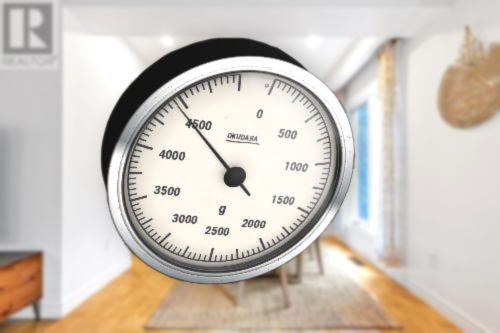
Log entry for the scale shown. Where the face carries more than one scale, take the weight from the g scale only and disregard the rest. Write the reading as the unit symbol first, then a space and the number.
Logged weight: g 4450
